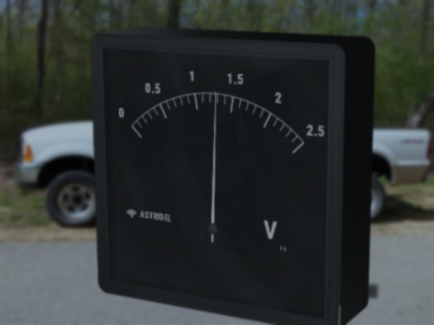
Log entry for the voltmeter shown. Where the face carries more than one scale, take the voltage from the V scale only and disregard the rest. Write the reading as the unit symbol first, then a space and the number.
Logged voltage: V 1.3
